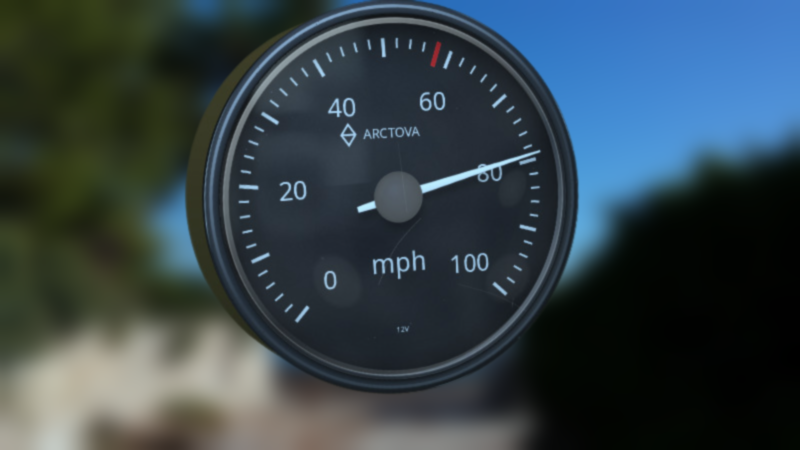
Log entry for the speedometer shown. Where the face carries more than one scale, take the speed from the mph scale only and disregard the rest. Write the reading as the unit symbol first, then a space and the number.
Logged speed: mph 79
